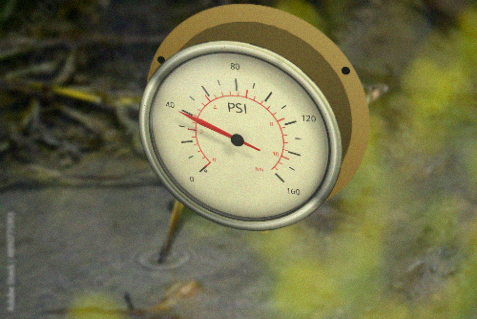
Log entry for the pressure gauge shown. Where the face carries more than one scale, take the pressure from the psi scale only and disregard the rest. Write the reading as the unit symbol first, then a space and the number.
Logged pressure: psi 40
